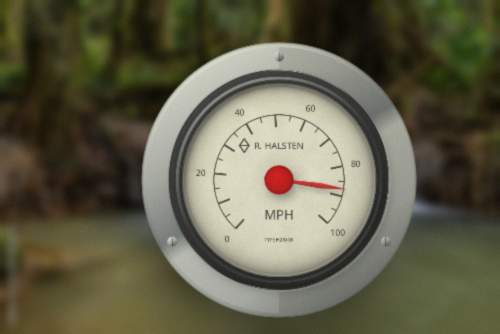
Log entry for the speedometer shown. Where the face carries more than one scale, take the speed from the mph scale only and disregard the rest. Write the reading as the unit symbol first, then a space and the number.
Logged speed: mph 87.5
